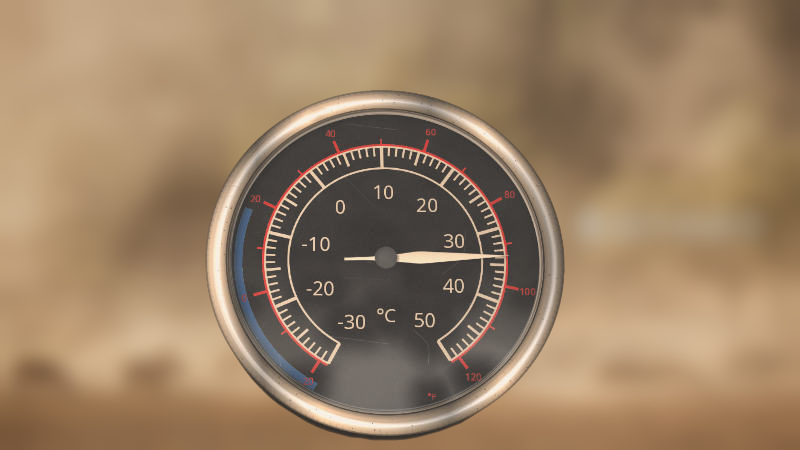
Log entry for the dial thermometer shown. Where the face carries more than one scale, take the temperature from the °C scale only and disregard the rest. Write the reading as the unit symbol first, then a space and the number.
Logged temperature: °C 34
